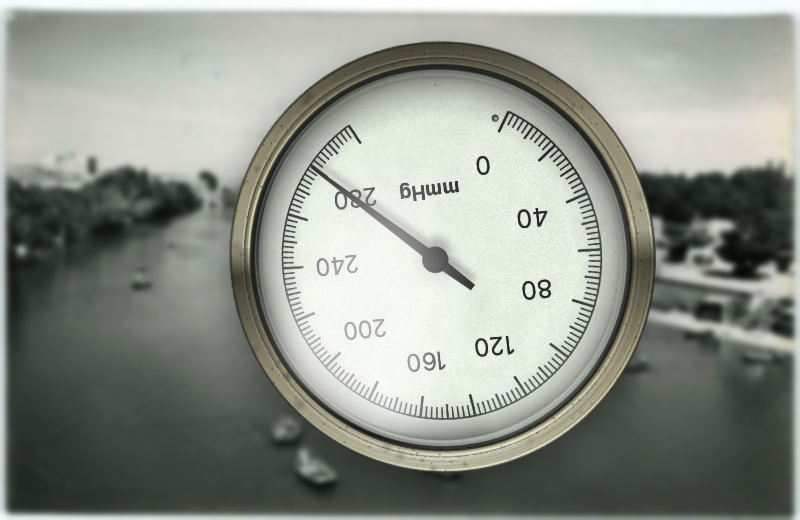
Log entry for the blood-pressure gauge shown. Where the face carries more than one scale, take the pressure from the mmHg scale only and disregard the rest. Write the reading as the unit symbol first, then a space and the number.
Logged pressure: mmHg 280
